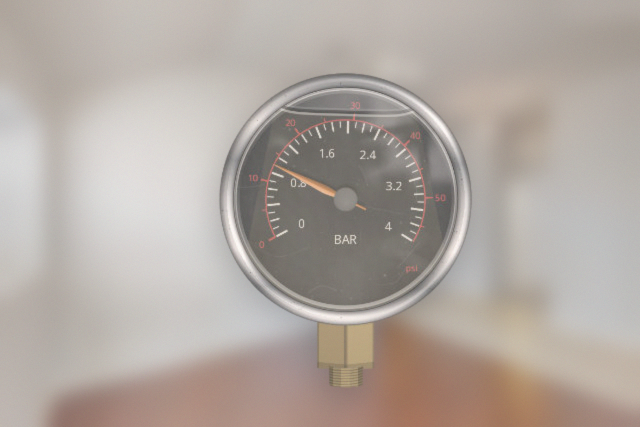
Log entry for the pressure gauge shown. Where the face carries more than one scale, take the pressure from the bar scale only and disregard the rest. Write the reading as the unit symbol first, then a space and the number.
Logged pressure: bar 0.9
